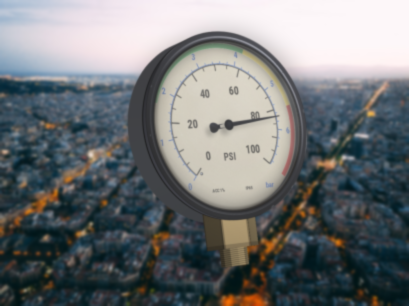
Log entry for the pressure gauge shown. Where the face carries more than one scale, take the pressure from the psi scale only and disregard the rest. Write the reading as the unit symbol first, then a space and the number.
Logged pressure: psi 82.5
